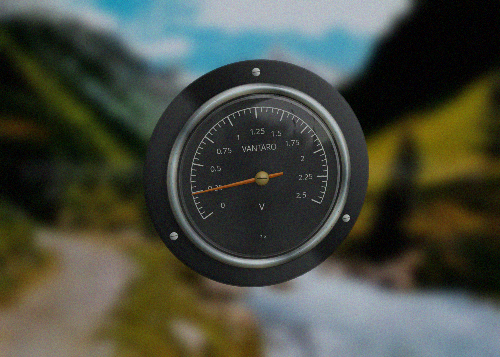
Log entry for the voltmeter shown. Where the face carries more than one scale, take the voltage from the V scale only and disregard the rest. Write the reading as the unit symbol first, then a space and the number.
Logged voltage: V 0.25
